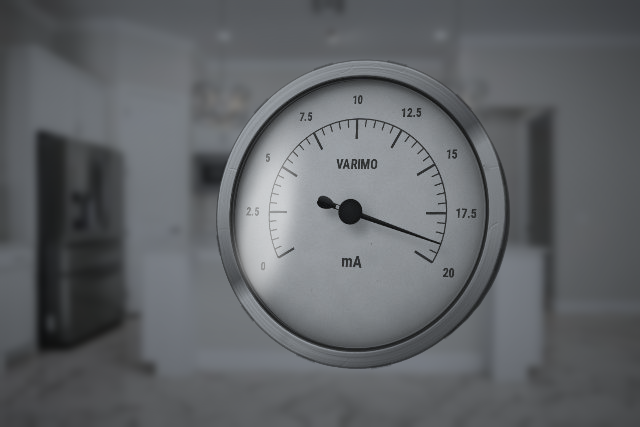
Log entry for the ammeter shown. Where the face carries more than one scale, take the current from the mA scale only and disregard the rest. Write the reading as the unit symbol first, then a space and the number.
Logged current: mA 19
